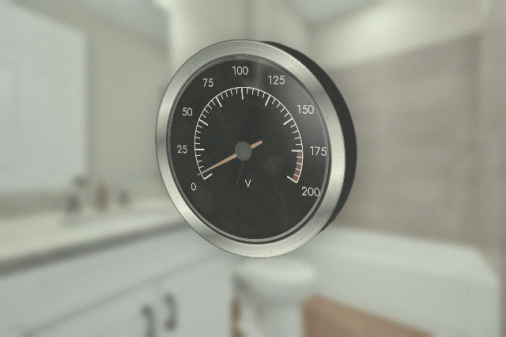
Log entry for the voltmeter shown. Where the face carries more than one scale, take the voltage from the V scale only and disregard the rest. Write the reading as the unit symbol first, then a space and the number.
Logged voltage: V 5
